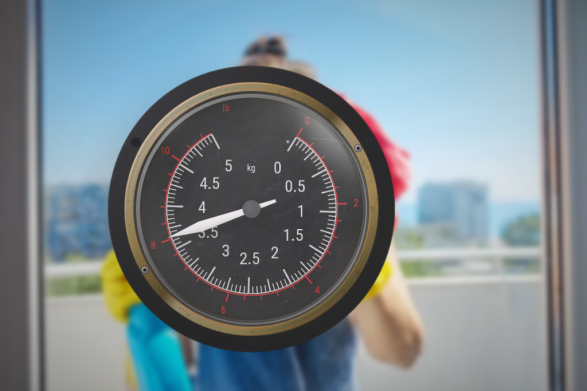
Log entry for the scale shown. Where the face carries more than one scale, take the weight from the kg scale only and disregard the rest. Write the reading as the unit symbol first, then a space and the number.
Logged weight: kg 3.65
